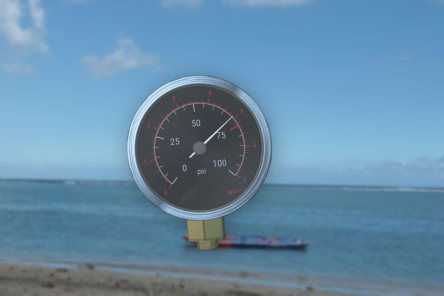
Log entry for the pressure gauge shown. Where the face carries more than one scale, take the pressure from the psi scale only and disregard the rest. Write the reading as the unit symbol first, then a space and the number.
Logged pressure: psi 70
